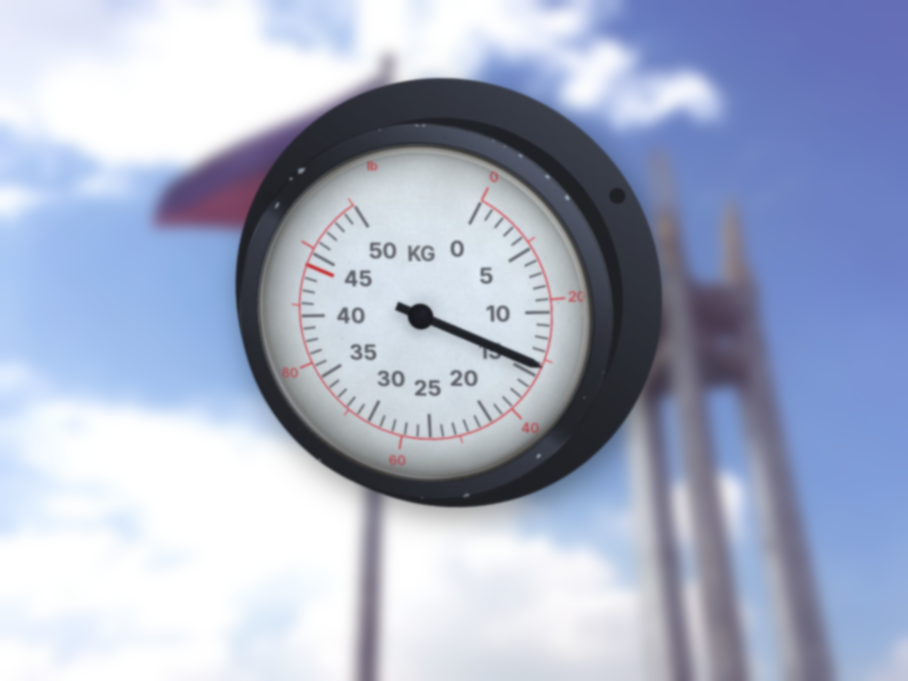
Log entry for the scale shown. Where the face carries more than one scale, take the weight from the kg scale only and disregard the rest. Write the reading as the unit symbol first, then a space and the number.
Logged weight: kg 14
